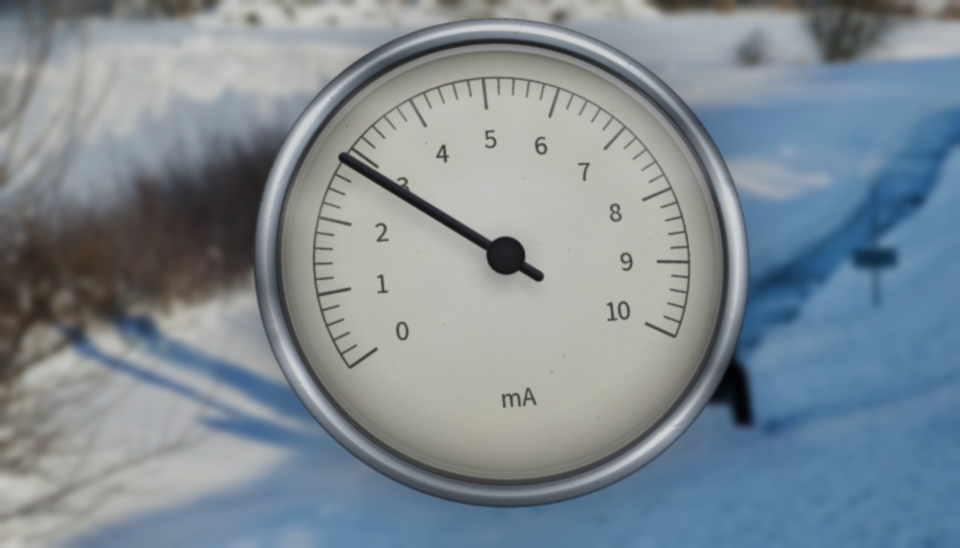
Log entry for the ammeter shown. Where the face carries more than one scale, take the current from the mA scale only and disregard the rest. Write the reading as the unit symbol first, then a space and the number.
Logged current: mA 2.8
